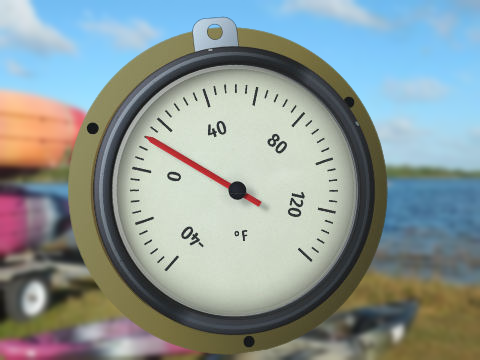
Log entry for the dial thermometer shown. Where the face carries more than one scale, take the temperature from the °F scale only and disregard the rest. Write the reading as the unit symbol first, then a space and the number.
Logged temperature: °F 12
